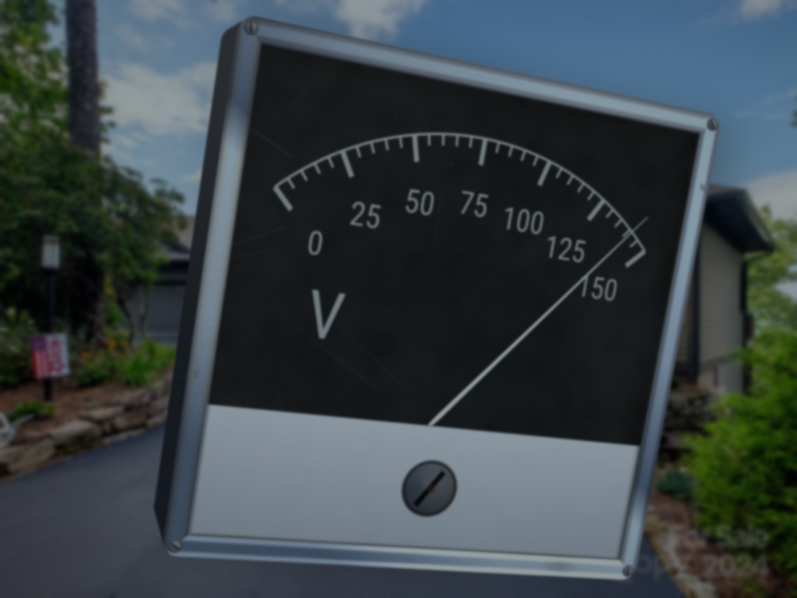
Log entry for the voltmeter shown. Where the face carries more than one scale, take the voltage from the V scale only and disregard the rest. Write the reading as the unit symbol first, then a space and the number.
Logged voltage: V 140
